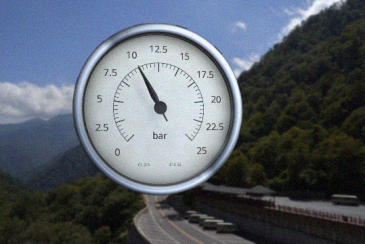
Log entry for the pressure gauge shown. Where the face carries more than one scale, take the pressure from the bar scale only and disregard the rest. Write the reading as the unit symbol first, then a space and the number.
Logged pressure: bar 10
